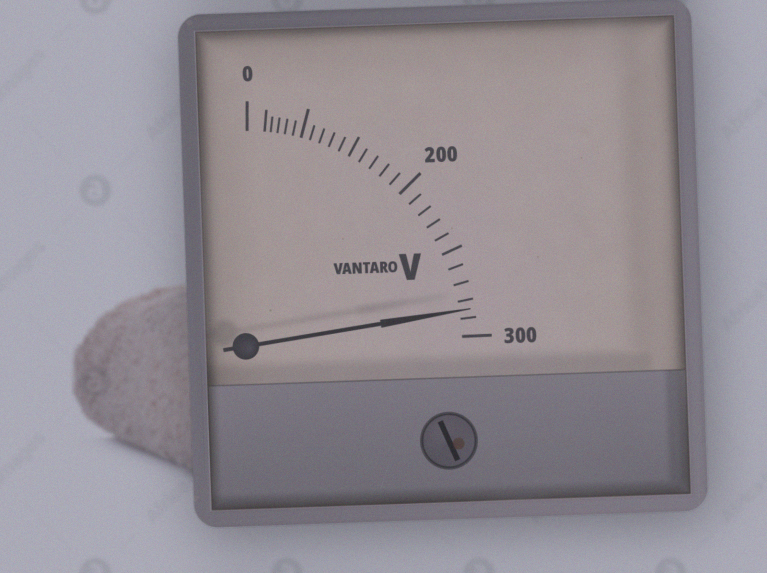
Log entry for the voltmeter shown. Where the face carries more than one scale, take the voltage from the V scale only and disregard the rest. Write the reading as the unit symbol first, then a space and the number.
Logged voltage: V 285
